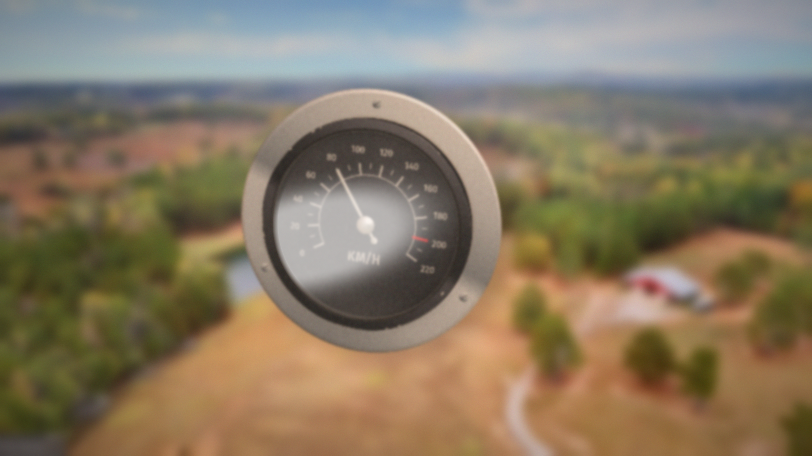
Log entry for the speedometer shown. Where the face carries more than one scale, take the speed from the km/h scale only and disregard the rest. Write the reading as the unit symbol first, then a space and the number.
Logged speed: km/h 80
